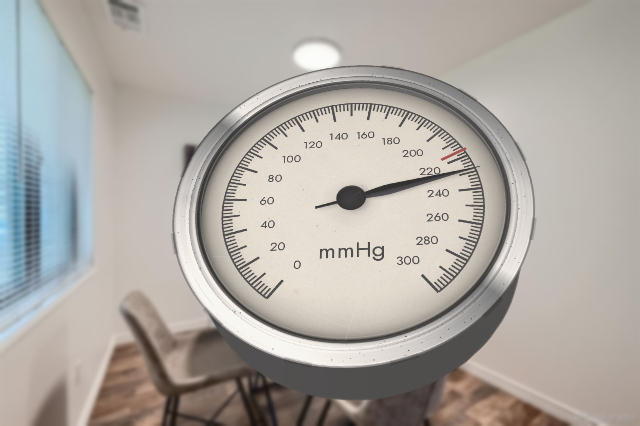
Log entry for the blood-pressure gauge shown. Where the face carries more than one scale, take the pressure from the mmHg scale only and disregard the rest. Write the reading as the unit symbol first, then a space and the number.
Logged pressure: mmHg 230
